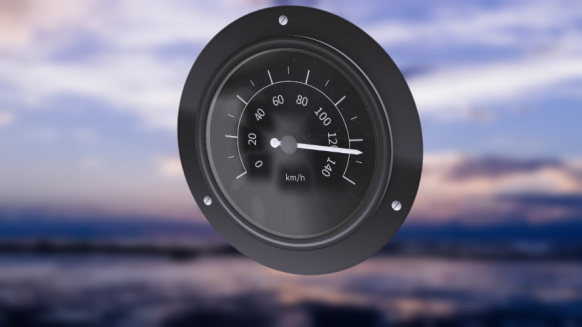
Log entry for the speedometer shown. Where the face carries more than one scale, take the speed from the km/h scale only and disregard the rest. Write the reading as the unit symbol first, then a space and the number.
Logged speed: km/h 125
